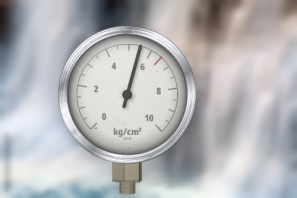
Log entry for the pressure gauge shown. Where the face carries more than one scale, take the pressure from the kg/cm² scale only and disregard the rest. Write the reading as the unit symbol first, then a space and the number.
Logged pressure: kg/cm² 5.5
